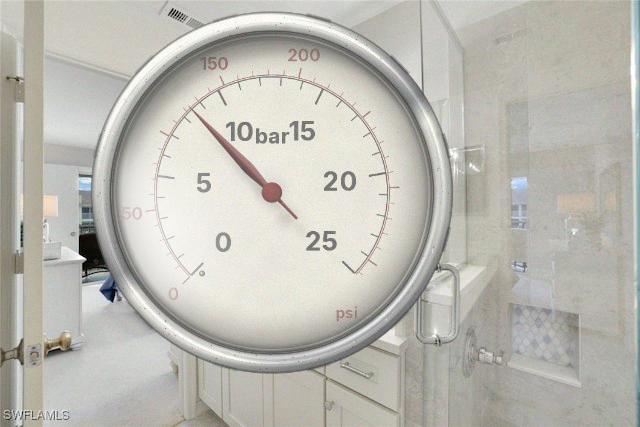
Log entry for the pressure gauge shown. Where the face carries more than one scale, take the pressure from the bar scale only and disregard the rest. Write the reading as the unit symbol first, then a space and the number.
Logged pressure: bar 8.5
